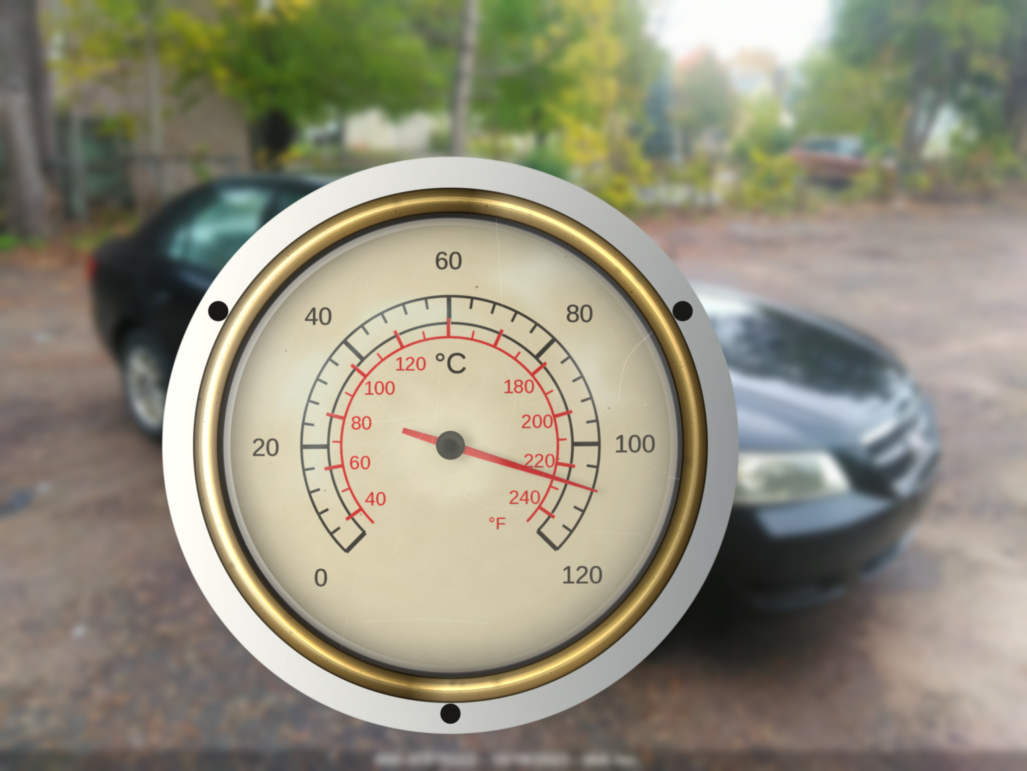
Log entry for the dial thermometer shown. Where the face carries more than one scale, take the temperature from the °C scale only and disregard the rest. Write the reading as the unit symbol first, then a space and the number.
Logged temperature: °C 108
